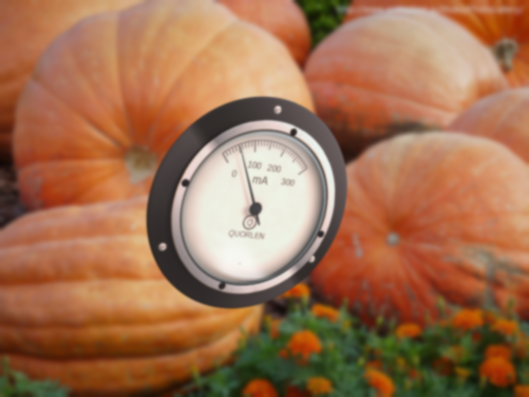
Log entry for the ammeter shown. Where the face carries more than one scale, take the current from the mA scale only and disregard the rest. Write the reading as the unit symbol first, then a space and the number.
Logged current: mA 50
